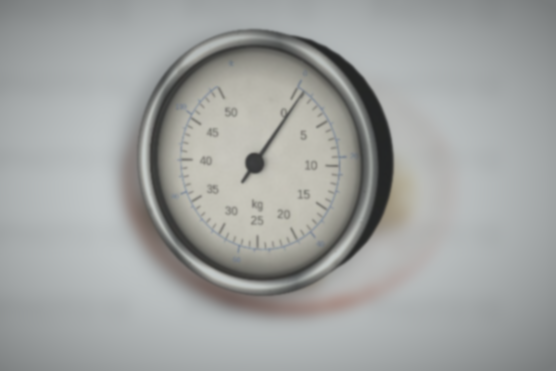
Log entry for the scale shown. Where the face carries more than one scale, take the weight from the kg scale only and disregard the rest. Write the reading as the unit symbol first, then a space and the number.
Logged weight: kg 1
